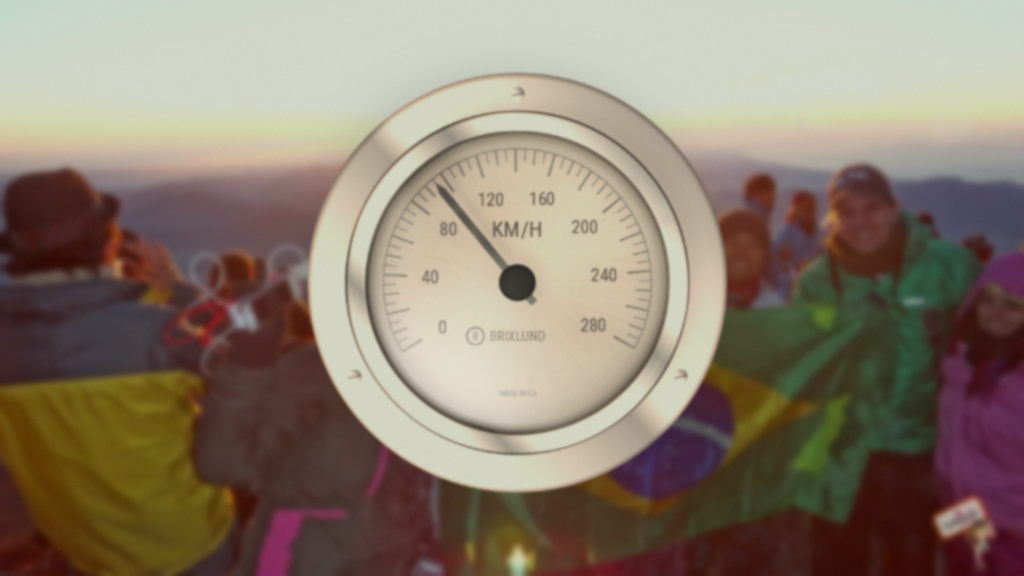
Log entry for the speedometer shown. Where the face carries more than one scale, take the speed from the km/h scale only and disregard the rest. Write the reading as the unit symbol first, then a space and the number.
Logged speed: km/h 95
